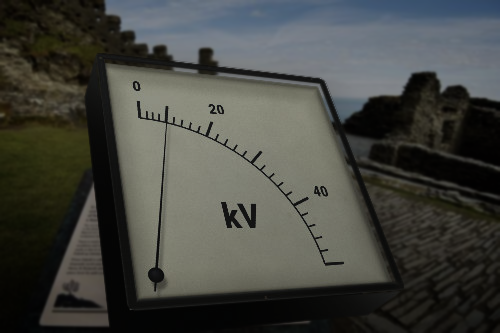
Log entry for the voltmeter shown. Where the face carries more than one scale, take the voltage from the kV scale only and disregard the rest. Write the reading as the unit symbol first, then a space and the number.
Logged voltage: kV 10
